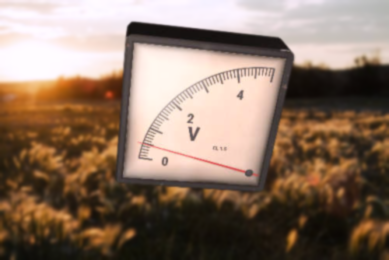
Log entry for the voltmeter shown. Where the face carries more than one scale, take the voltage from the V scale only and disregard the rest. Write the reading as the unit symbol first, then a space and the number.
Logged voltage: V 0.5
